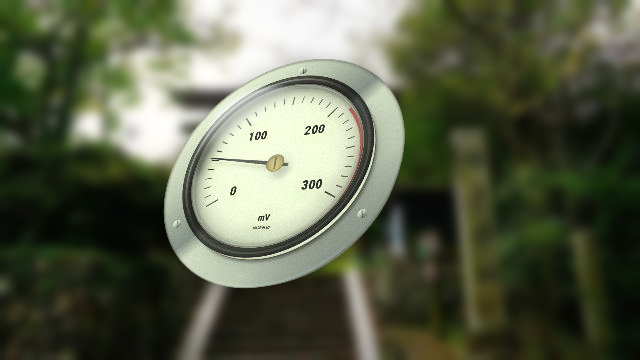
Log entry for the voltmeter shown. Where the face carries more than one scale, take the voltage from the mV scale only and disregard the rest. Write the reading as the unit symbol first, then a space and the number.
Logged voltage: mV 50
